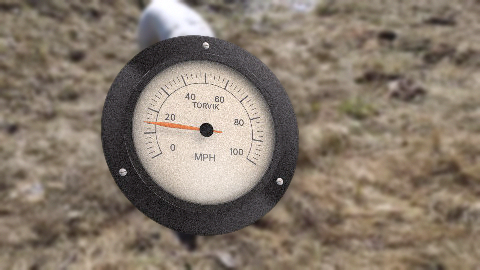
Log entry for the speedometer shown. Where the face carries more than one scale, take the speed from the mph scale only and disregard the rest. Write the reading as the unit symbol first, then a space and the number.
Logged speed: mph 14
